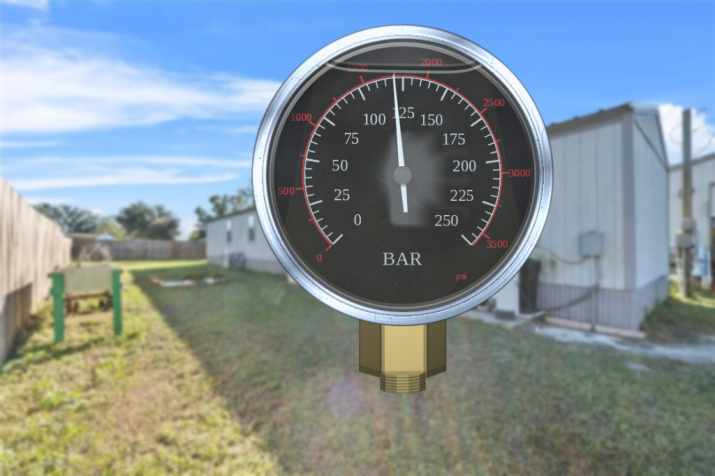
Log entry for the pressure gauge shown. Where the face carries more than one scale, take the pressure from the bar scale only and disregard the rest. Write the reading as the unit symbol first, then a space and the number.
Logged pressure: bar 120
